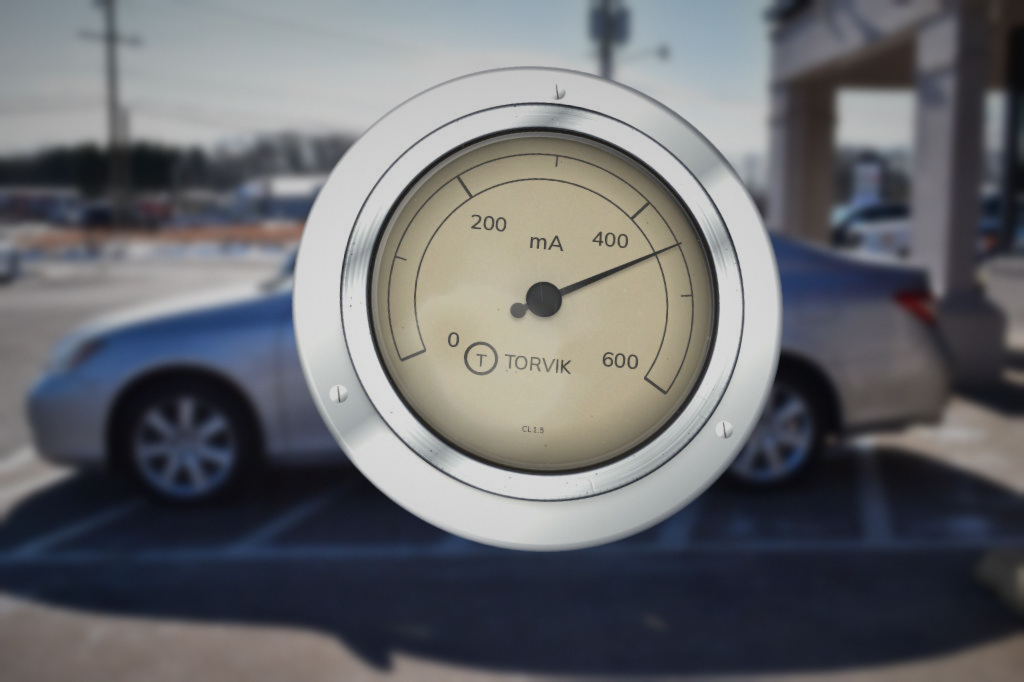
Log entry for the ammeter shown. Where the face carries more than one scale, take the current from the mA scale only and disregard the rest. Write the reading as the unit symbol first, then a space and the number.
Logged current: mA 450
